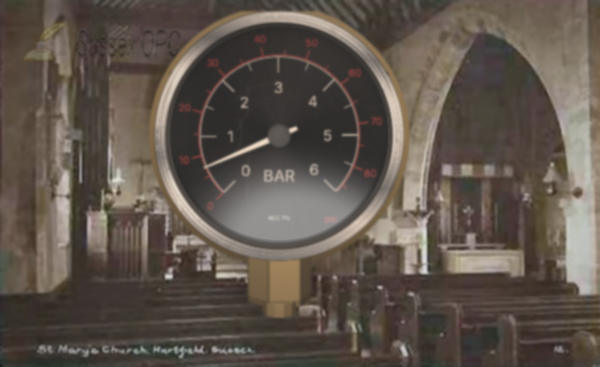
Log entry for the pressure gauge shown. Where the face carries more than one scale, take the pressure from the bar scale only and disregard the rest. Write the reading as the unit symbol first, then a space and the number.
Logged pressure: bar 0.5
